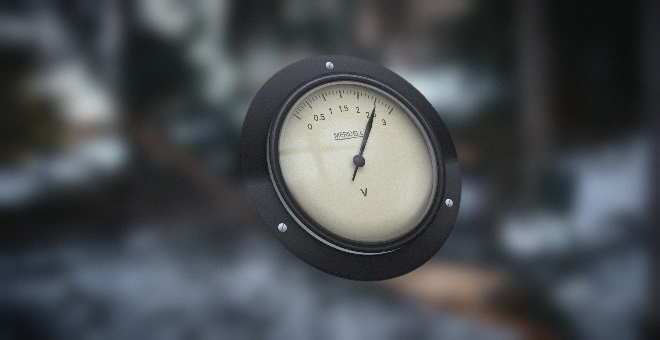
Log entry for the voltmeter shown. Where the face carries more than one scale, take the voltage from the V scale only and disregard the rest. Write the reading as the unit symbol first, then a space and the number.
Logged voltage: V 2.5
